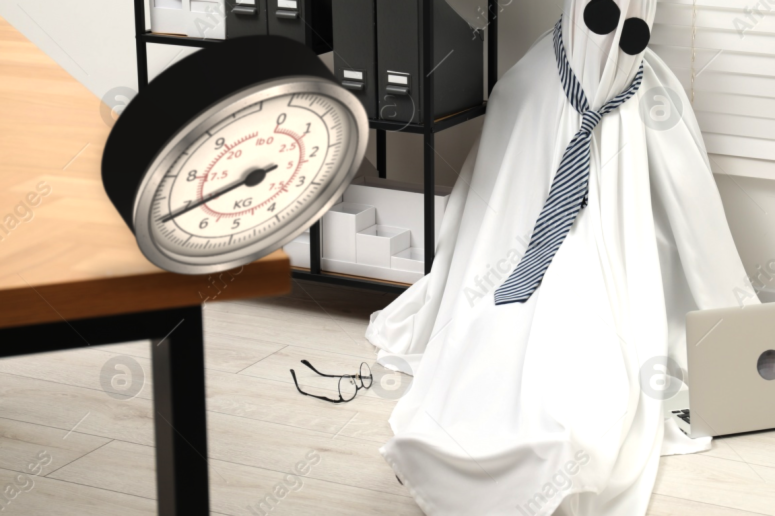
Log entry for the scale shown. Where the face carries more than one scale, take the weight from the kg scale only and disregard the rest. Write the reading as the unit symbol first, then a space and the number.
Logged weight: kg 7
